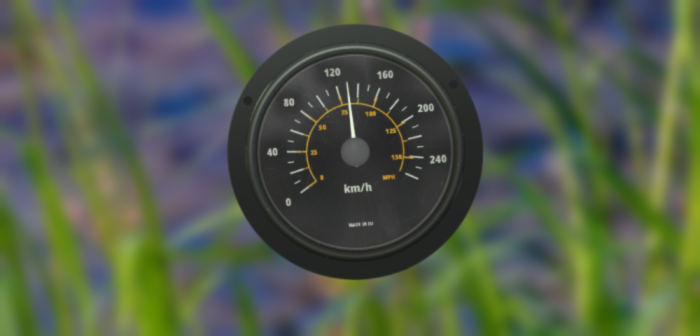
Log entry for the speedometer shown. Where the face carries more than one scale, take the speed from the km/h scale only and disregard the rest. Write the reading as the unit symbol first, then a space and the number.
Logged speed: km/h 130
